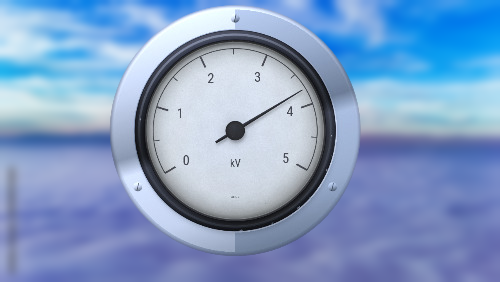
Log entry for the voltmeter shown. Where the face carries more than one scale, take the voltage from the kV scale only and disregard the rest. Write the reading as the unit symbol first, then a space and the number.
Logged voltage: kV 3.75
